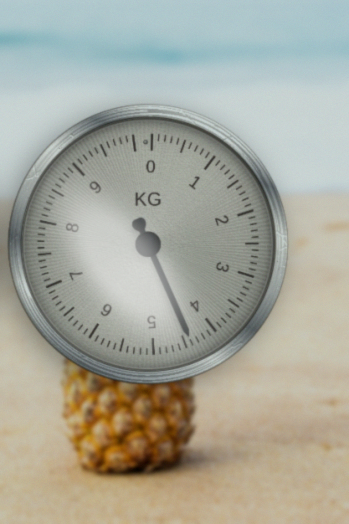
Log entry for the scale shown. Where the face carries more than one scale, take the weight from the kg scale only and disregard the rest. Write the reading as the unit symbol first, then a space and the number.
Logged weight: kg 4.4
